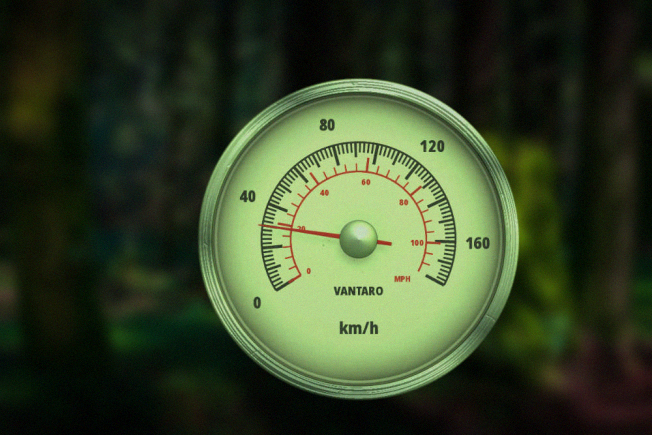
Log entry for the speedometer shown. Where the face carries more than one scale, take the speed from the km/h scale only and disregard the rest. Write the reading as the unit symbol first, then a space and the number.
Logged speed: km/h 30
